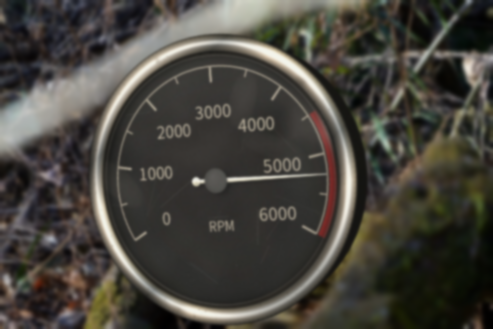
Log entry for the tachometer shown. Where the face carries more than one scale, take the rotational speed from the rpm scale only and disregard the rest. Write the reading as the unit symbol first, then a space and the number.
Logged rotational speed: rpm 5250
